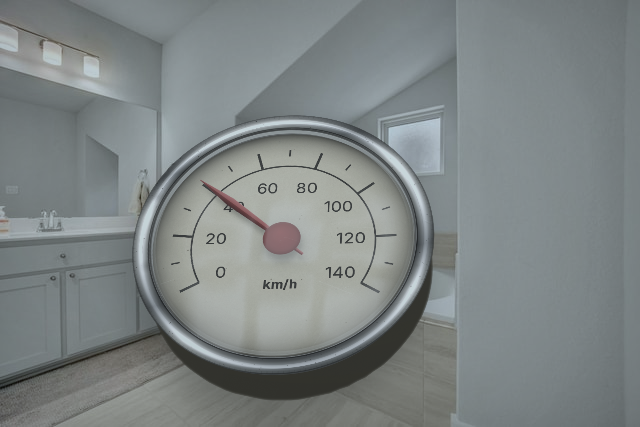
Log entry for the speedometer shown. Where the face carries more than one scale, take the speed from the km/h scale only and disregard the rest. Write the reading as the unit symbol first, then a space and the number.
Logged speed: km/h 40
